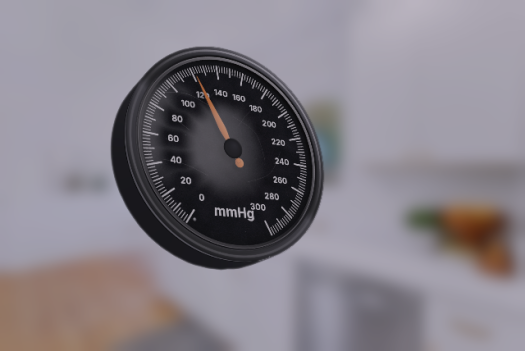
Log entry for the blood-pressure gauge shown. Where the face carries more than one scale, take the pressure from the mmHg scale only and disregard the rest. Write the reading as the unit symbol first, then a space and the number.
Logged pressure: mmHg 120
